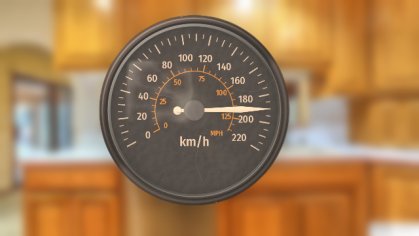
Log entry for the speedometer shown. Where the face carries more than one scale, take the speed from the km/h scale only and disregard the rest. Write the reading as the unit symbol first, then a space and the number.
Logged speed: km/h 190
